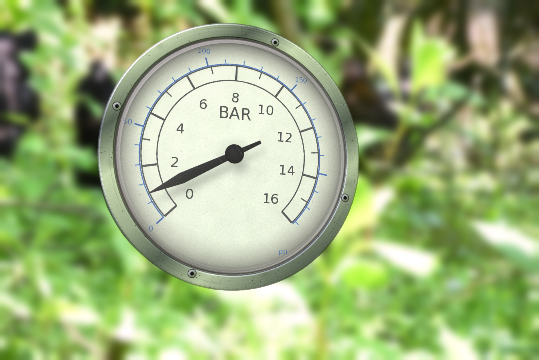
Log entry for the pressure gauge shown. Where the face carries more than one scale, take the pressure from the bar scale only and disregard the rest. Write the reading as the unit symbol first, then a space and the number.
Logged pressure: bar 1
